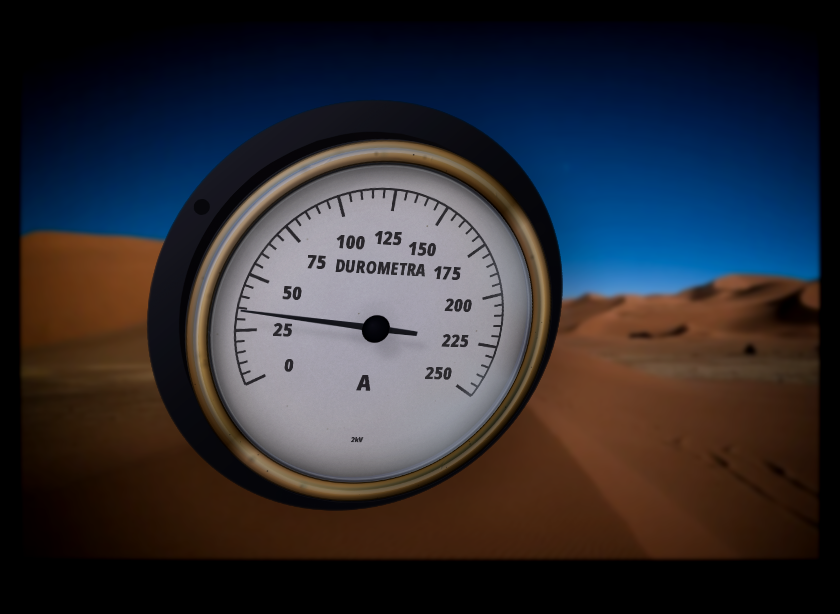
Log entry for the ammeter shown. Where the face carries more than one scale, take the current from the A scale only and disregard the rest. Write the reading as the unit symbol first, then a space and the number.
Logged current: A 35
